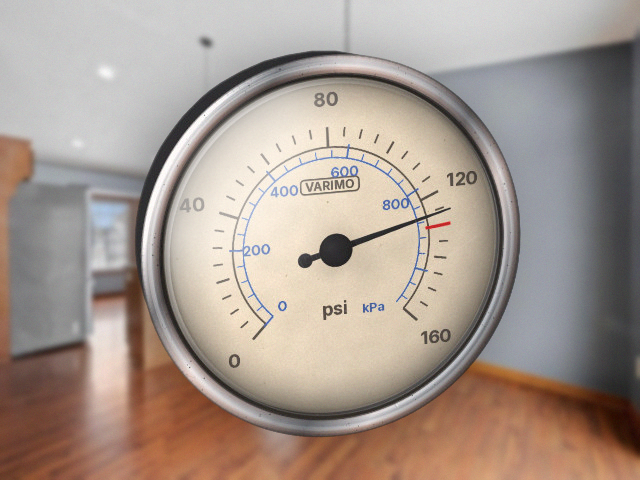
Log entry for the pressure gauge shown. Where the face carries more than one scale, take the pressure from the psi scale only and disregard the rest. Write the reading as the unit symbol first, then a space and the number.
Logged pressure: psi 125
